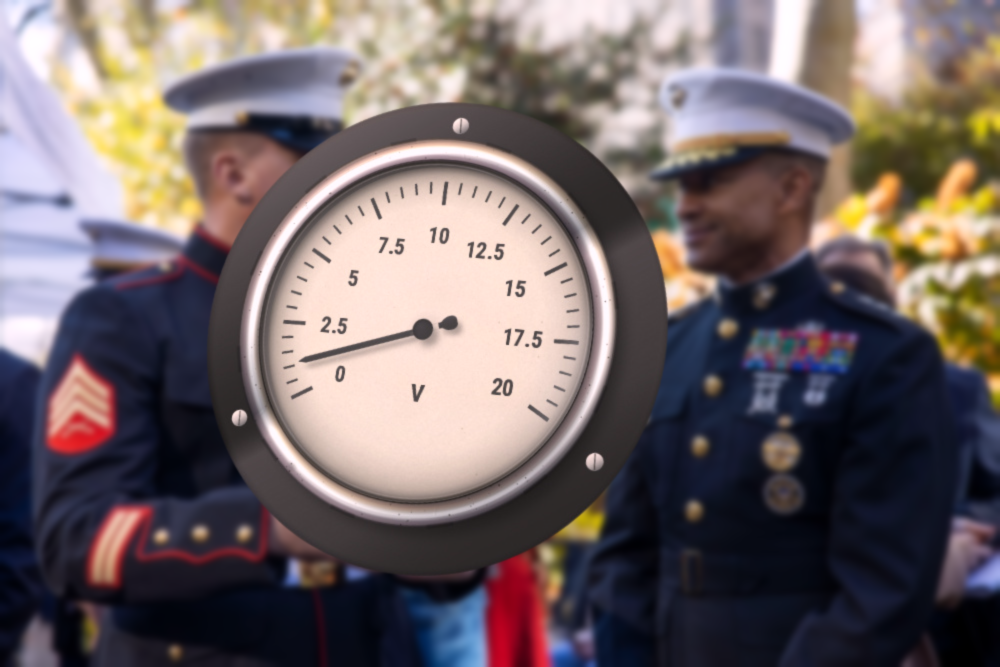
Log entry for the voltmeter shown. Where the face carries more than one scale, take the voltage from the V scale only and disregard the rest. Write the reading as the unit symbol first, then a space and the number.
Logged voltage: V 1
